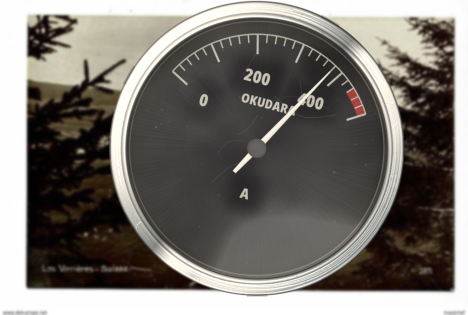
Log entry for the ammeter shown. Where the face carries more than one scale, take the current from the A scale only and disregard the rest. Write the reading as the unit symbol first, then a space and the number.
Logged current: A 380
